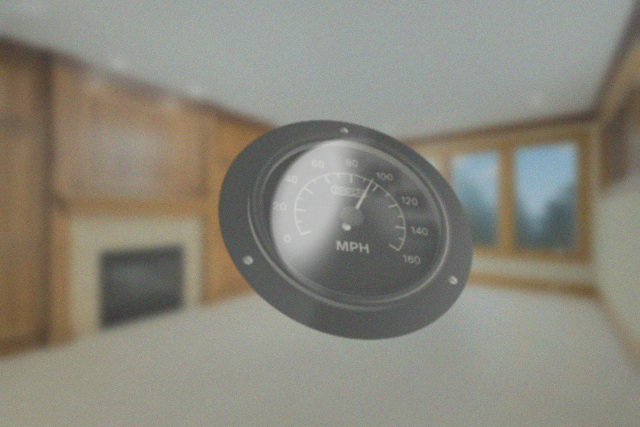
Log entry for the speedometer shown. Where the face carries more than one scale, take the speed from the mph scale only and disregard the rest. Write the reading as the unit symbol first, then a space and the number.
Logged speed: mph 95
